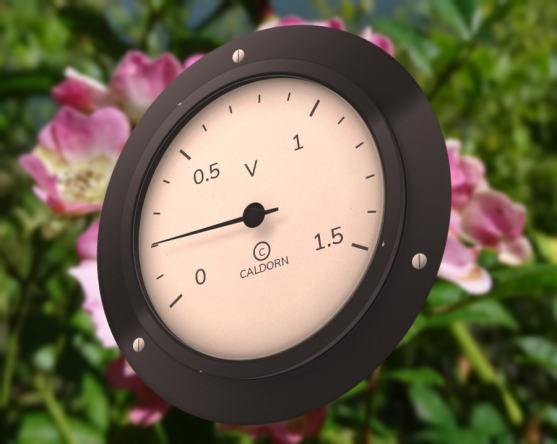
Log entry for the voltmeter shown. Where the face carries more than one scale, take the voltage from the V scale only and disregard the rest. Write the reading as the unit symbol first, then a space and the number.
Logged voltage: V 0.2
